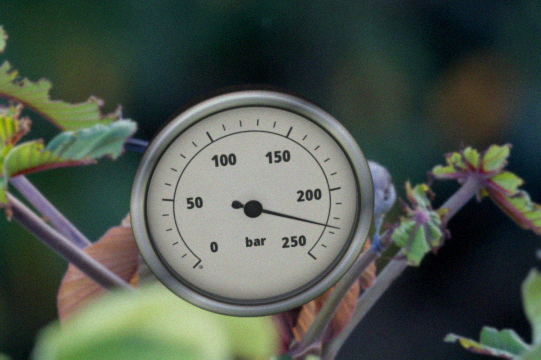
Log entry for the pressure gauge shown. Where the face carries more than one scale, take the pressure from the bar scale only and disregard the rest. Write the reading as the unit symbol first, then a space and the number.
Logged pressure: bar 225
